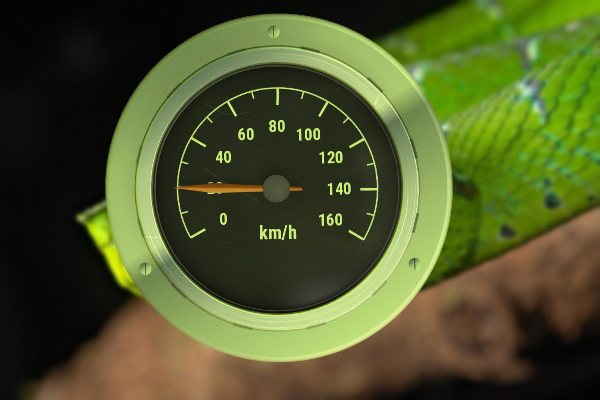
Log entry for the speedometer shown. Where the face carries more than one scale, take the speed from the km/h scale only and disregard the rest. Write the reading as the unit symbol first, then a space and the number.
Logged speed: km/h 20
